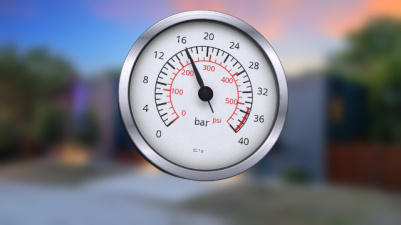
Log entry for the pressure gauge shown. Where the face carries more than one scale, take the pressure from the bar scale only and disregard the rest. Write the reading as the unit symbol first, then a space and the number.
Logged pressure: bar 16
